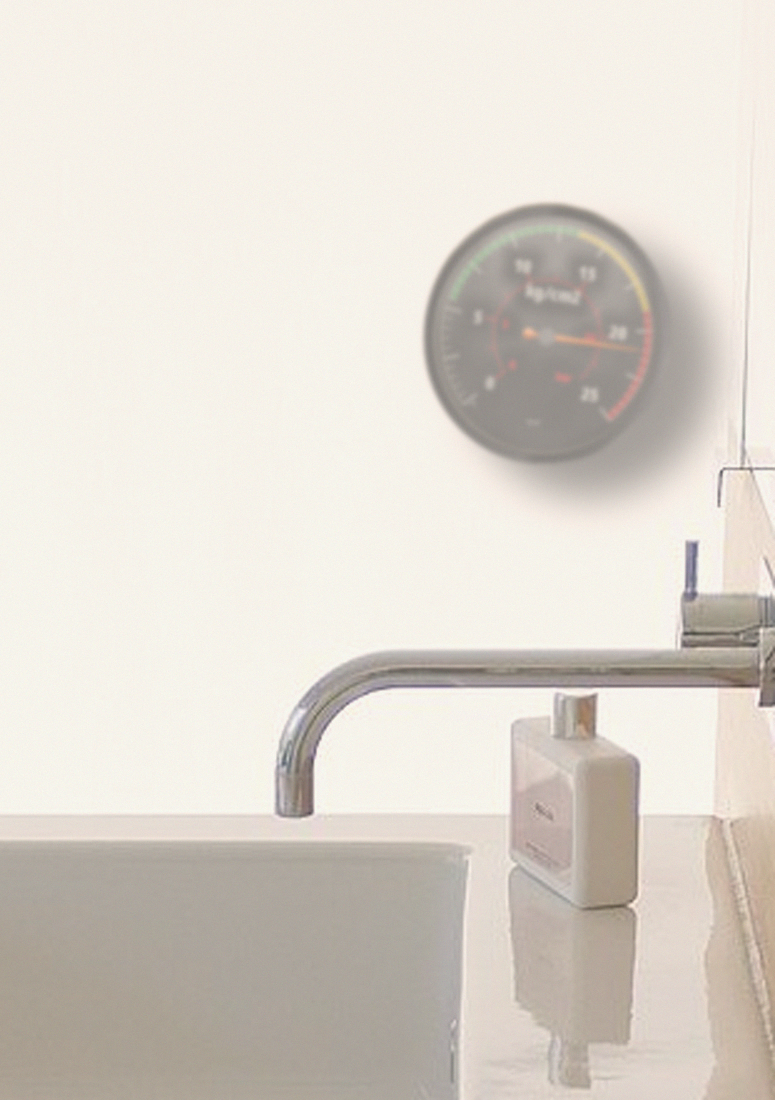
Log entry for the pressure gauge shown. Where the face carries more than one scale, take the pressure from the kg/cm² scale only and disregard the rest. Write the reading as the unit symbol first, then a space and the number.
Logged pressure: kg/cm² 21
